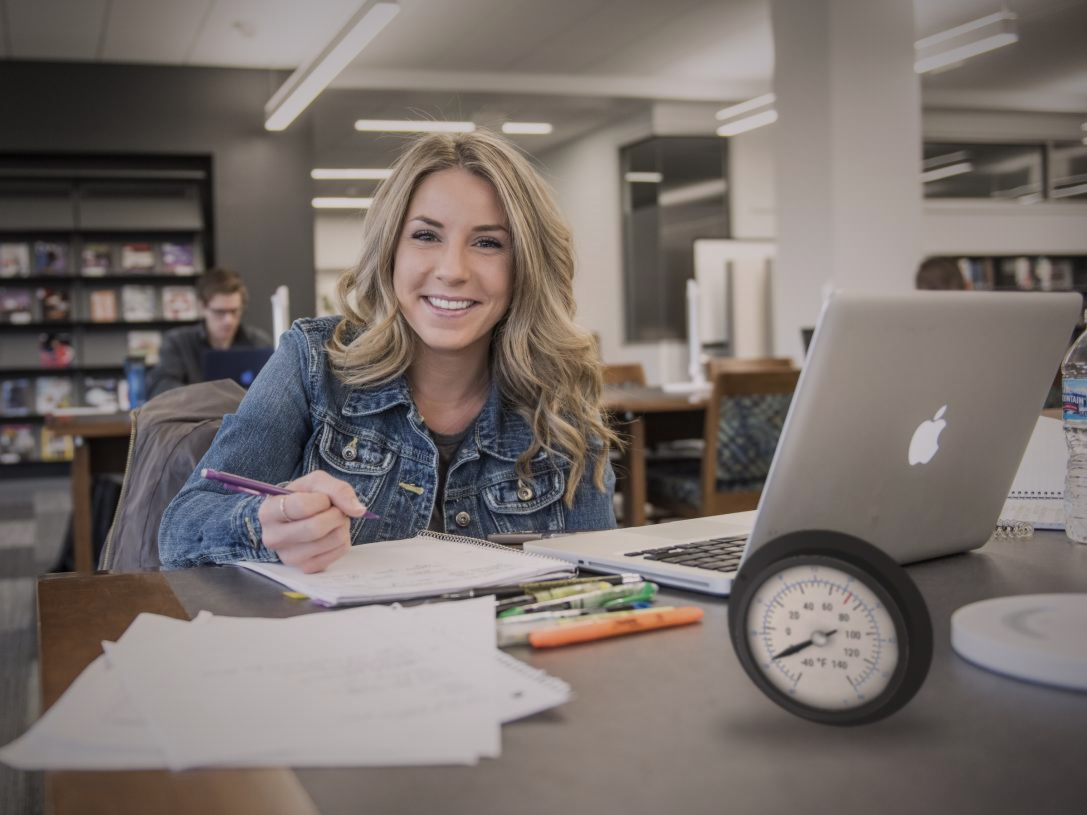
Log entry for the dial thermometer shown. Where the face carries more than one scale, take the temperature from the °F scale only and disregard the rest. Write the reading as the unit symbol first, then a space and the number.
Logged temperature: °F -20
